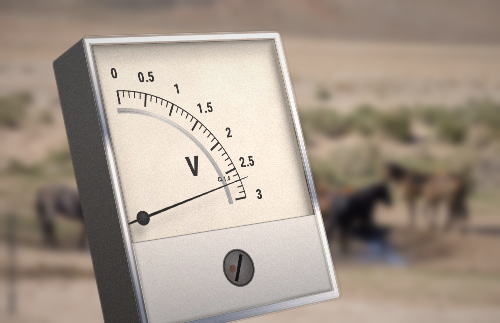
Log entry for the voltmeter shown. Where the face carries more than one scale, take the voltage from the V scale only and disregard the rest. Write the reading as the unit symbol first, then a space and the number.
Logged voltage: V 2.7
